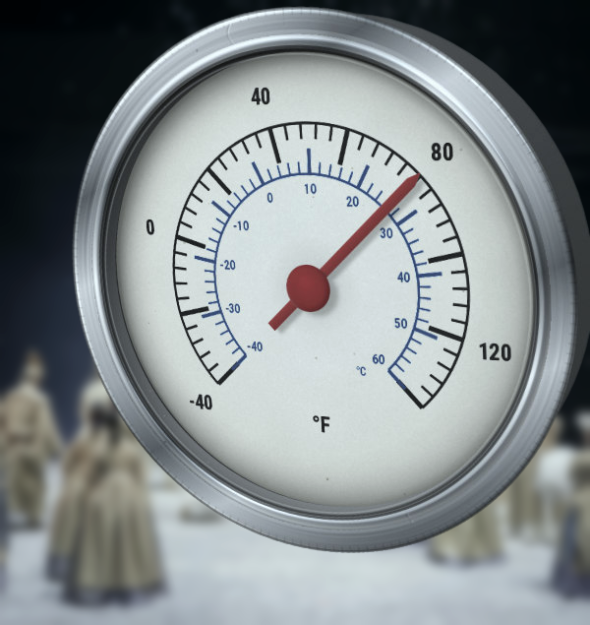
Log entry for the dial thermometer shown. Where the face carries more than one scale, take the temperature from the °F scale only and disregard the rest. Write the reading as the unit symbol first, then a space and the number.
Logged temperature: °F 80
